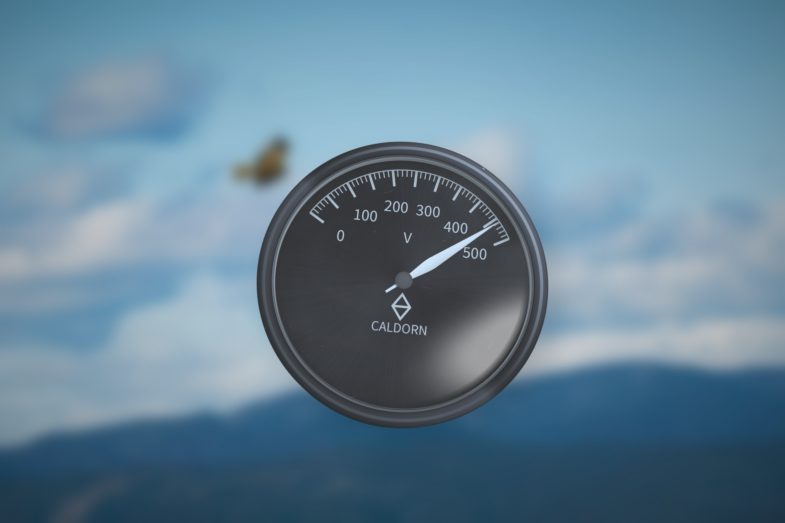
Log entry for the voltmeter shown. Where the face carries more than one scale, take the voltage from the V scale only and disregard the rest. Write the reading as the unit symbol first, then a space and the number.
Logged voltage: V 460
